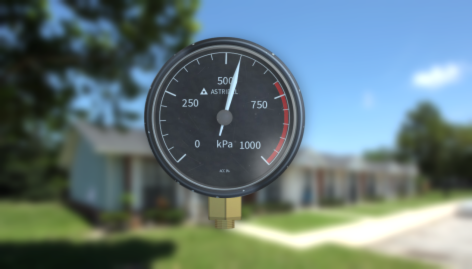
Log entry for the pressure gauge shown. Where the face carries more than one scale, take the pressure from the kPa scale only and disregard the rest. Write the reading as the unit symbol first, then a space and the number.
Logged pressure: kPa 550
